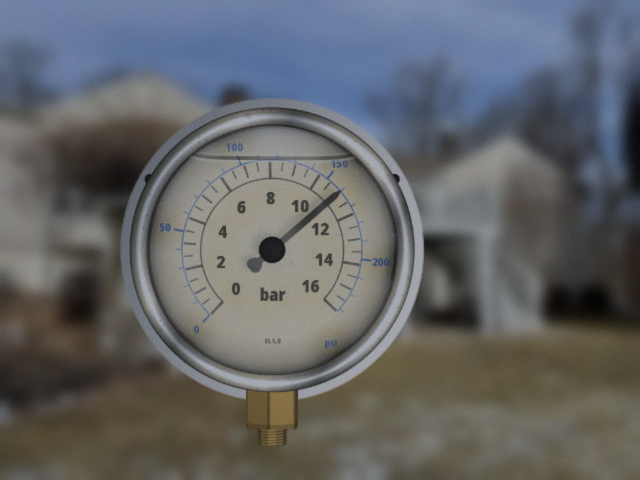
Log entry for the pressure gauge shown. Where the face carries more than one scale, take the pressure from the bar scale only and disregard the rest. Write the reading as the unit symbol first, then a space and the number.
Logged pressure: bar 11
